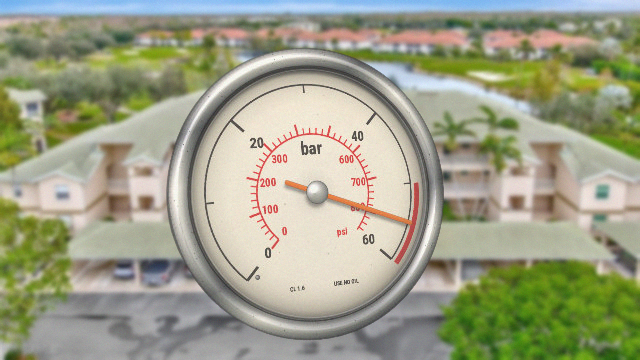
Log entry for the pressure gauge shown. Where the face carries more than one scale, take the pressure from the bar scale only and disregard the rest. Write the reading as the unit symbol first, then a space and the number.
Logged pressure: bar 55
